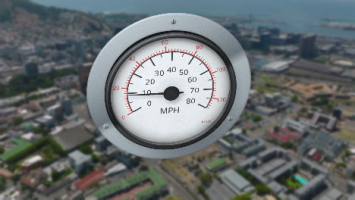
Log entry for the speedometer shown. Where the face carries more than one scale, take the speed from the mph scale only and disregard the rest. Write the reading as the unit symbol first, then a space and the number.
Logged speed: mph 10
